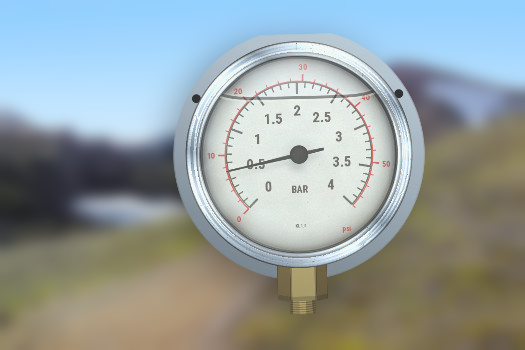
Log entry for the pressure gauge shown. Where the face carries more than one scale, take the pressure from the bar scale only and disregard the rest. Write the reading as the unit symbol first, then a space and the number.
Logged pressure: bar 0.5
